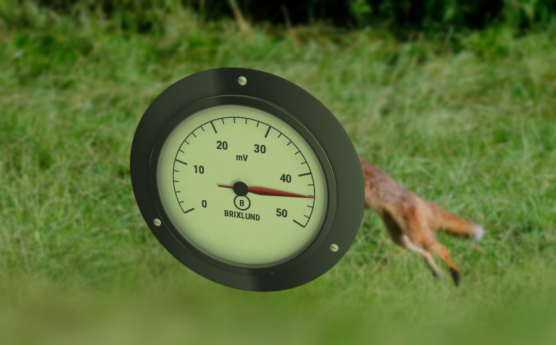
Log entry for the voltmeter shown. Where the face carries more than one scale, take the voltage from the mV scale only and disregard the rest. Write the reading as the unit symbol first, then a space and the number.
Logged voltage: mV 44
